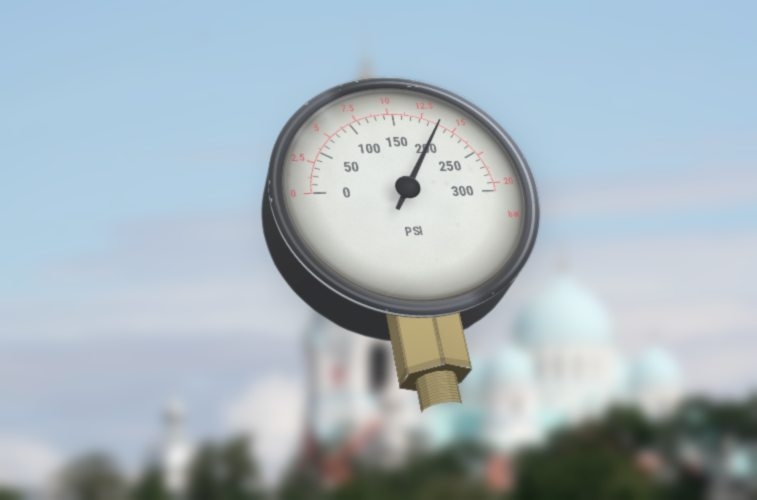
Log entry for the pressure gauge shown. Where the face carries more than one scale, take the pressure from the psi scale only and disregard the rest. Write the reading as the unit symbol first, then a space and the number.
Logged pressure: psi 200
